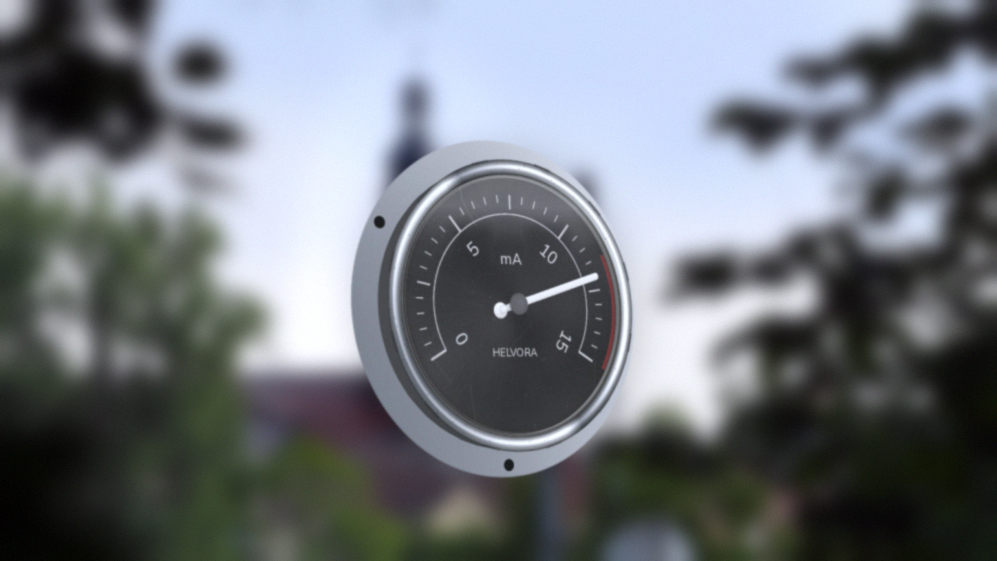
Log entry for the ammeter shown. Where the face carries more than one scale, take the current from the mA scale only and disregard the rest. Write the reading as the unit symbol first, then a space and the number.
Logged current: mA 12
